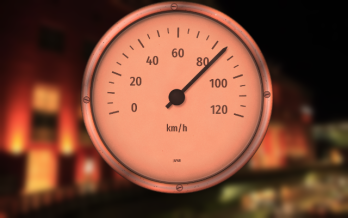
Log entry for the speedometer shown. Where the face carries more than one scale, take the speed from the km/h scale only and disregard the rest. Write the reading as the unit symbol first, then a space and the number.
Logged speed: km/h 85
